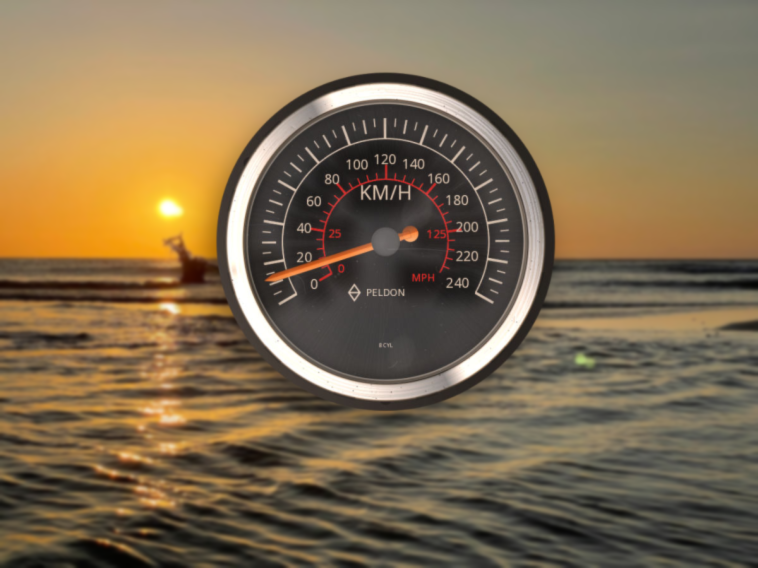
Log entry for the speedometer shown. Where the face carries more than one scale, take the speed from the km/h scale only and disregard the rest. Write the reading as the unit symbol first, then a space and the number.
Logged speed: km/h 12.5
